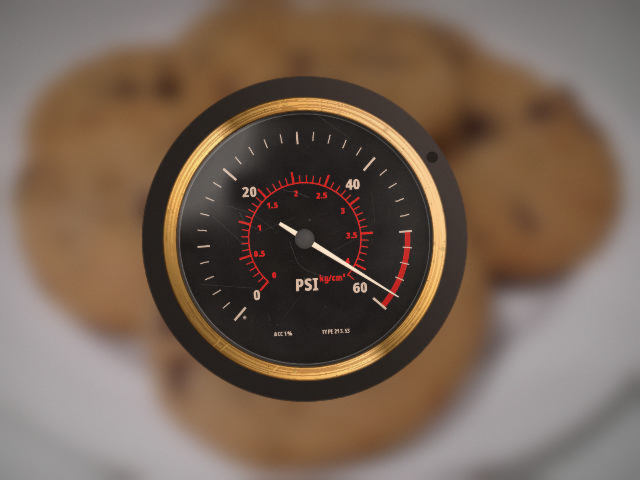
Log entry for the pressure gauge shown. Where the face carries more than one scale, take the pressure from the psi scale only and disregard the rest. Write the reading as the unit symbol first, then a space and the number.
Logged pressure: psi 58
